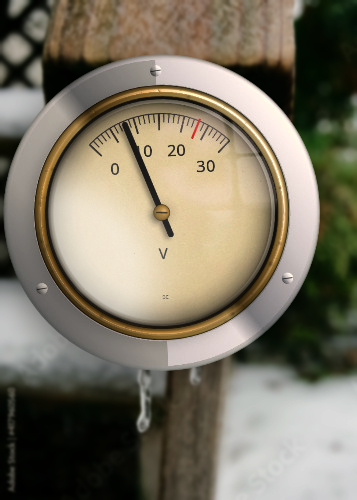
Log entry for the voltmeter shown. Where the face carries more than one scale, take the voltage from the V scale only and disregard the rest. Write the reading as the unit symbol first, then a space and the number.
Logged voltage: V 8
